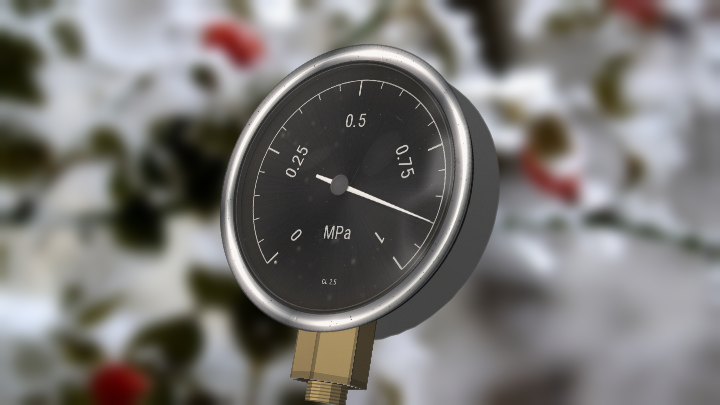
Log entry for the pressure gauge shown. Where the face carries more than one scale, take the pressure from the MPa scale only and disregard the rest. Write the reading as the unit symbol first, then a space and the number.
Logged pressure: MPa 0.9
